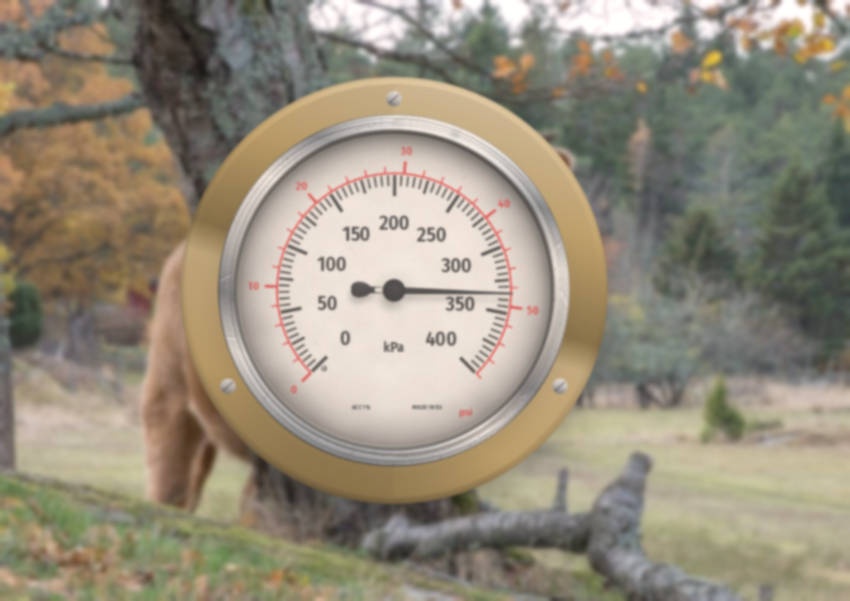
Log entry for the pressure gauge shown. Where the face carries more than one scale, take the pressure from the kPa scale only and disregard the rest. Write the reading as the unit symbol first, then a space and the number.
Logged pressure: kPa 335
